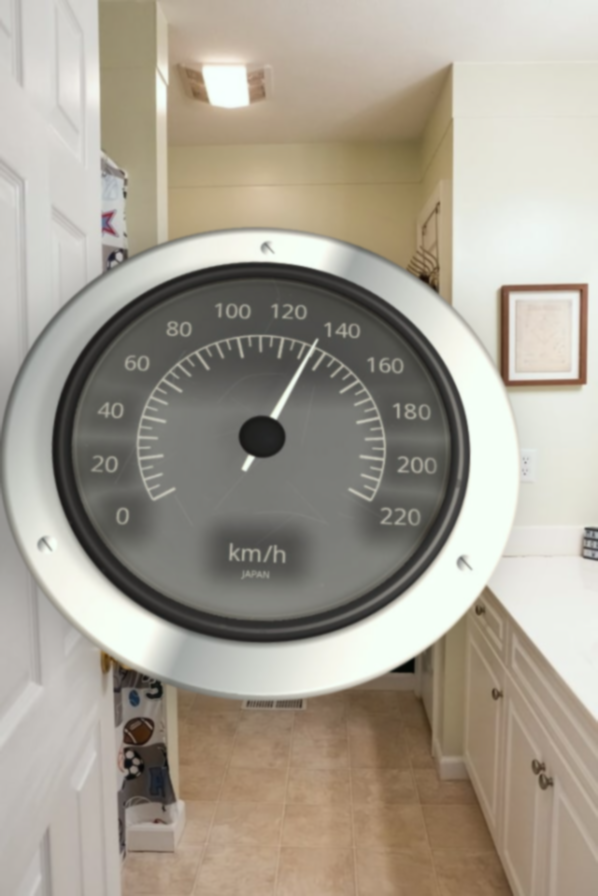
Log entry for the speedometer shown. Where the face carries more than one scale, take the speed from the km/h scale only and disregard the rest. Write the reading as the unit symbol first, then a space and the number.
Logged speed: km/h 135
